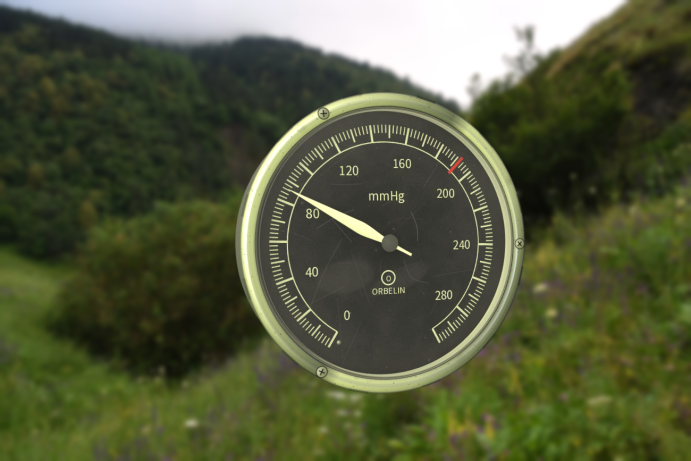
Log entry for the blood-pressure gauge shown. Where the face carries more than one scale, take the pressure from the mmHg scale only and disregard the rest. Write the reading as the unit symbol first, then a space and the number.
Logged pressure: mmHg 86
